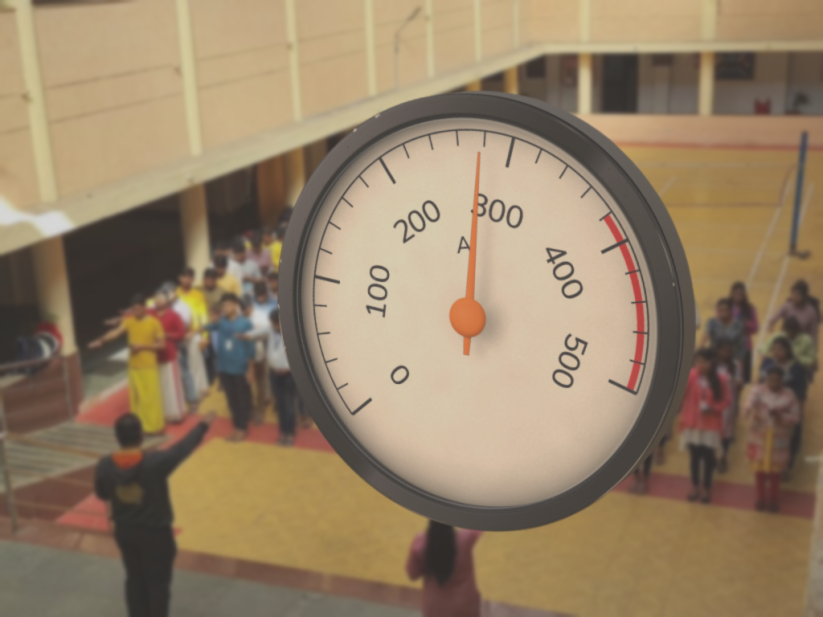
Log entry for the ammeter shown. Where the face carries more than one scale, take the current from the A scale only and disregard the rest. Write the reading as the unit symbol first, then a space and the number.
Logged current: A 280
